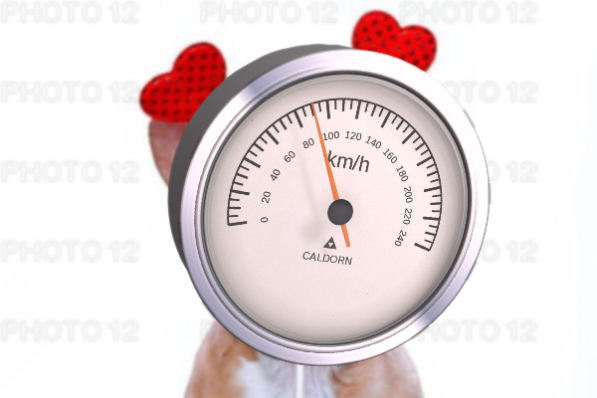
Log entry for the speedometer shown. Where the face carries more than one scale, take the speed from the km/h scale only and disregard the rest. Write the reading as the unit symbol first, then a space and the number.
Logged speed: km/h 90
